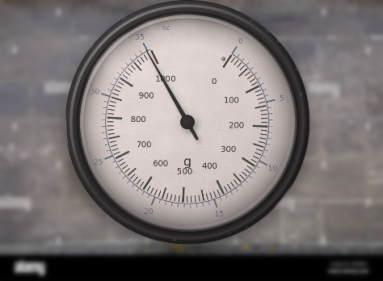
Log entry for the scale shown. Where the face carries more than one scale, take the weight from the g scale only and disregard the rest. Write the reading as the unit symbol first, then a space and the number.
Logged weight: g 990
